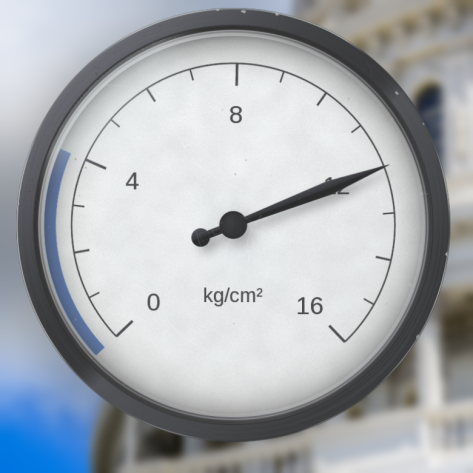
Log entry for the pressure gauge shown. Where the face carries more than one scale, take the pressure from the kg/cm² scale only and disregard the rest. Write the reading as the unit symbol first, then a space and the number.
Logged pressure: kg/cm² 12
